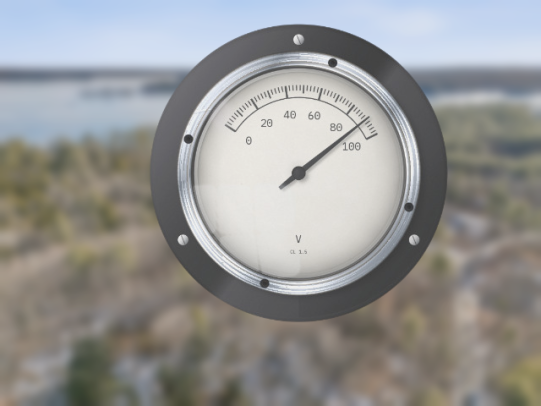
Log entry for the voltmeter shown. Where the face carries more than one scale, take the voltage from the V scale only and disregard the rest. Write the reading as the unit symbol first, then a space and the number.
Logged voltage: V 90
